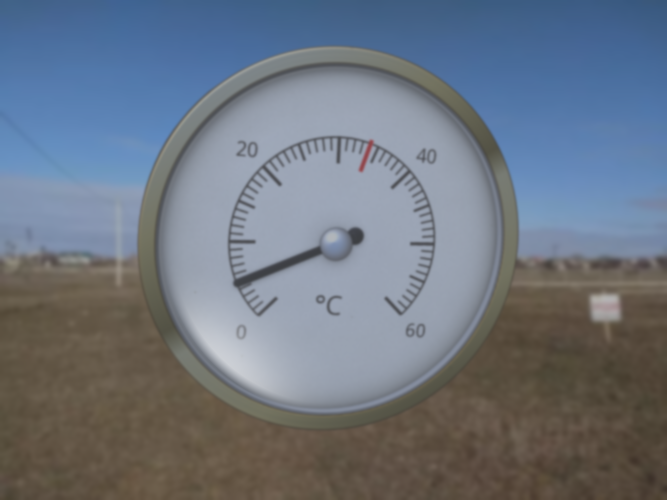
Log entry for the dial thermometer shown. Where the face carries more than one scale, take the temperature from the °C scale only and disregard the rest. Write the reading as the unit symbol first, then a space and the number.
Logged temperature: °C 5
